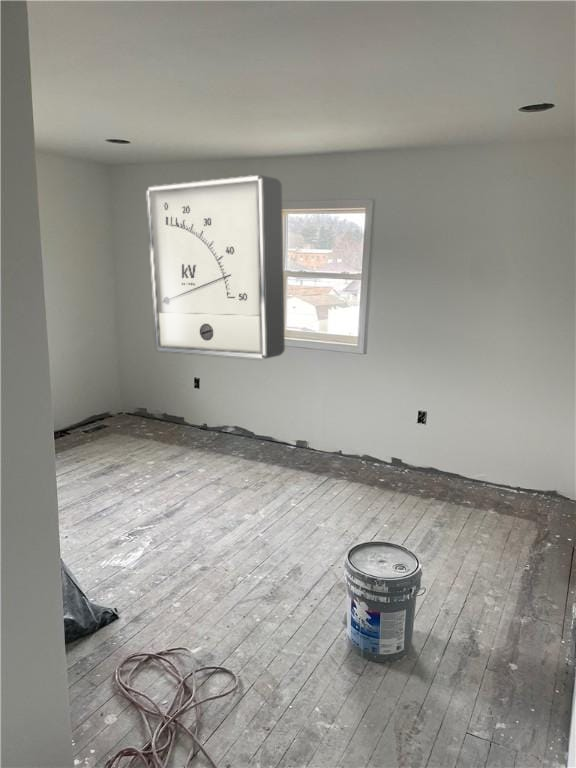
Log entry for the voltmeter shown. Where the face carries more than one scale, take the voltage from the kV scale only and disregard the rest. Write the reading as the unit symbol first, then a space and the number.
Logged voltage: kV 45
